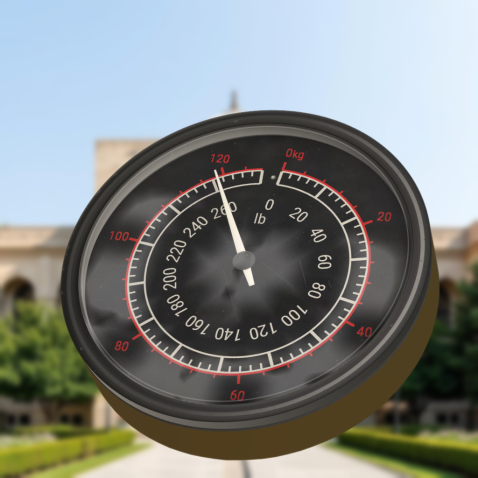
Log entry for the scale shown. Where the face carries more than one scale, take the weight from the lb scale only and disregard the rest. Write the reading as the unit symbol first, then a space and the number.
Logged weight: lb 262
